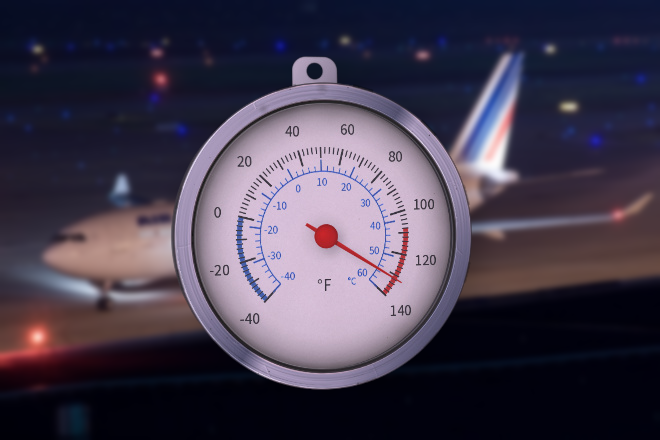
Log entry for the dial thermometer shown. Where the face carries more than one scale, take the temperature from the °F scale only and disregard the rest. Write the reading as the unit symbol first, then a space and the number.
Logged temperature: °F 132
